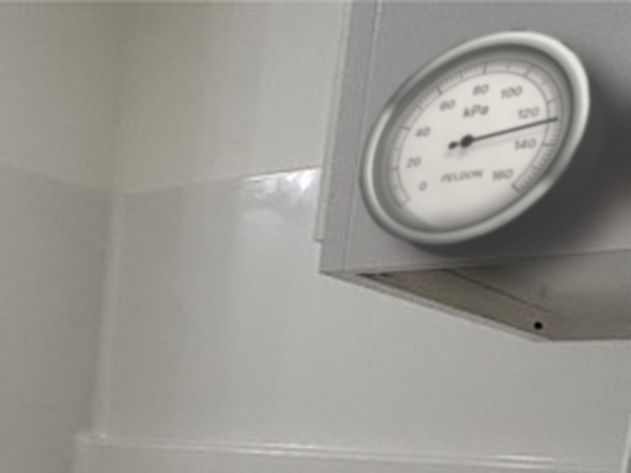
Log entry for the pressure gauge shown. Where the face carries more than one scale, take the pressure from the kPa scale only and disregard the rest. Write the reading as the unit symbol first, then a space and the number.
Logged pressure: kPa 130
